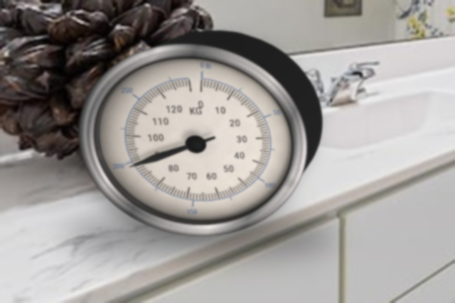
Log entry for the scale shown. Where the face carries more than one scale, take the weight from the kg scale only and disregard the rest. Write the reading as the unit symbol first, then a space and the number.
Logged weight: kg 90
